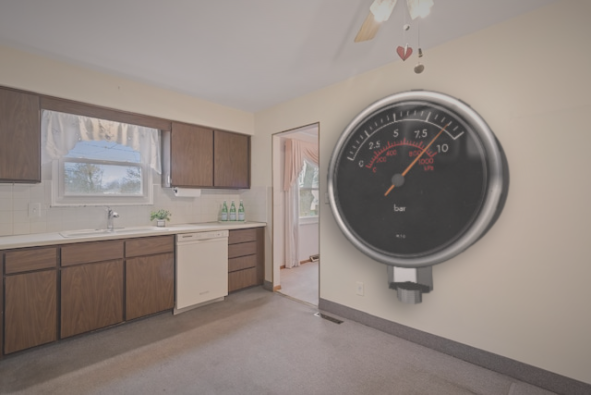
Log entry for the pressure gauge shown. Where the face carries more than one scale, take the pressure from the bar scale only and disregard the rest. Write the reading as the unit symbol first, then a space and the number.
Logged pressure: bar 9
